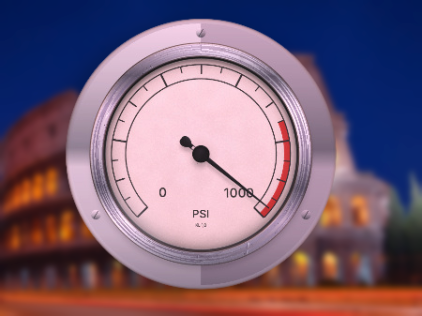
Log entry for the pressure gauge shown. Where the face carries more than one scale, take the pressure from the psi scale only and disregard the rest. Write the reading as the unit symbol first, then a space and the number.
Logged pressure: psi 975
